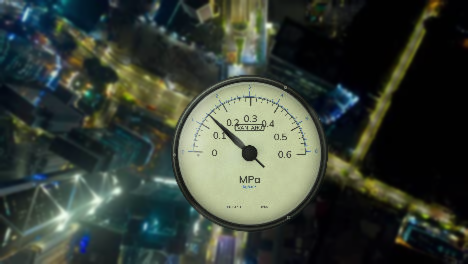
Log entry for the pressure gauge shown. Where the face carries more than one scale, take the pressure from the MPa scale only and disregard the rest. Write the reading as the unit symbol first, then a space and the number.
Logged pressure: MPa 0.14
